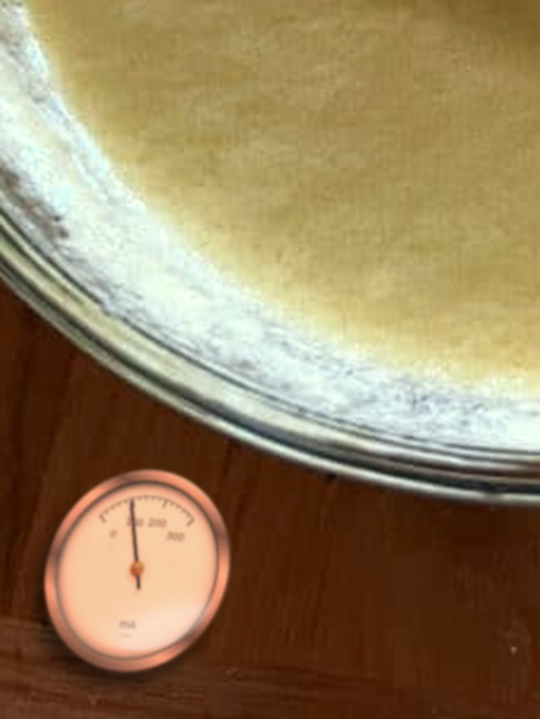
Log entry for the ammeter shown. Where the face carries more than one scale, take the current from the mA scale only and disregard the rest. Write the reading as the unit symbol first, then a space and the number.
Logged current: mA 100
